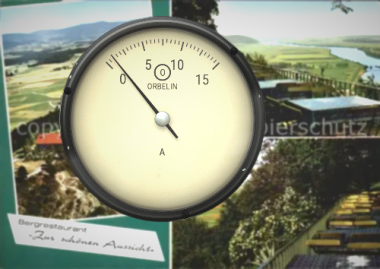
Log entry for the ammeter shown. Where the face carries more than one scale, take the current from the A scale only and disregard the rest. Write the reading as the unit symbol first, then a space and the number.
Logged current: A 1
